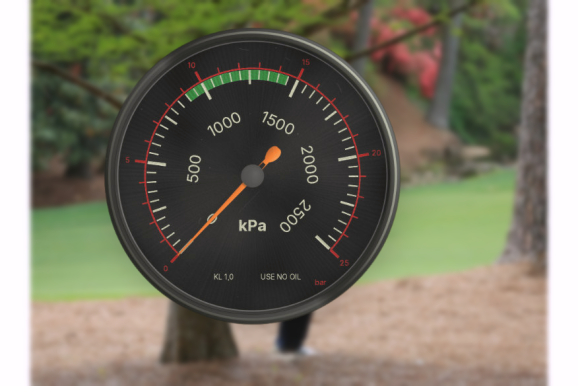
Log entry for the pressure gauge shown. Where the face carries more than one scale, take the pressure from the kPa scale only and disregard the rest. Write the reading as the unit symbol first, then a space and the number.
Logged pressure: kPa 0
